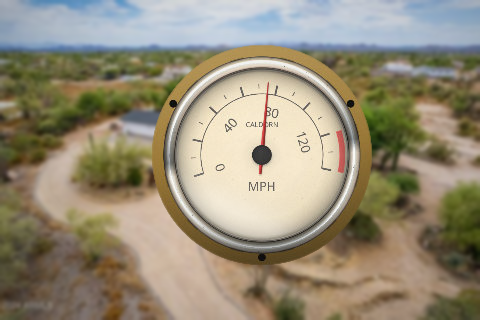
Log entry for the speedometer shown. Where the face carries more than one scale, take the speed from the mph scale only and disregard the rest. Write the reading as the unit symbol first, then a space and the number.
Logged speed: mph 75
